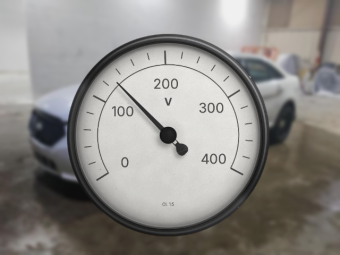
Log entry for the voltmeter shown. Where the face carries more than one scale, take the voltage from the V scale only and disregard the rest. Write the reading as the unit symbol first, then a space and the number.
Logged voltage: V 130
